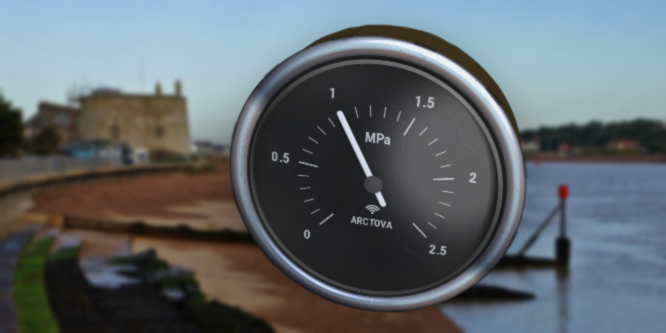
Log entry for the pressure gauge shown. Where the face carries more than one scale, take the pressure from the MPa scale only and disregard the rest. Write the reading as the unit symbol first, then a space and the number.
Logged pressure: MPa 1
